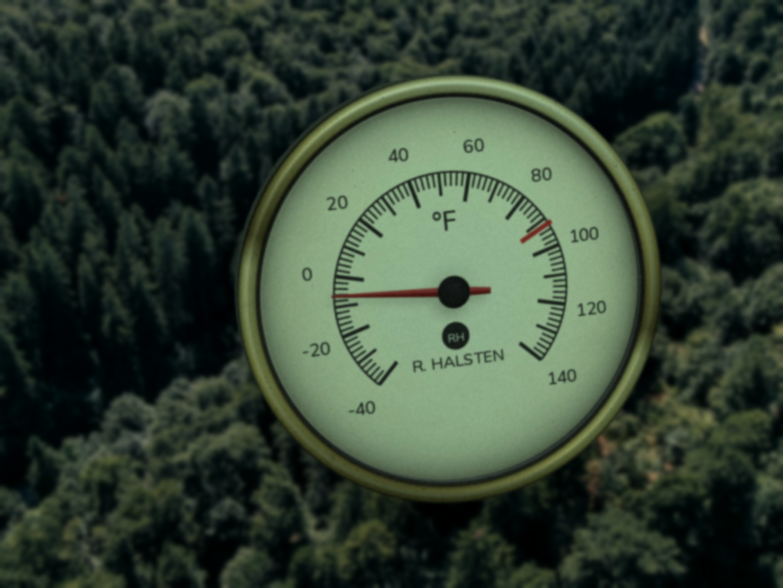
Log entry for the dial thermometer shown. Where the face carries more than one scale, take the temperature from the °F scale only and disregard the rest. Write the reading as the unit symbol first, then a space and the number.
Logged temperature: °F -6
